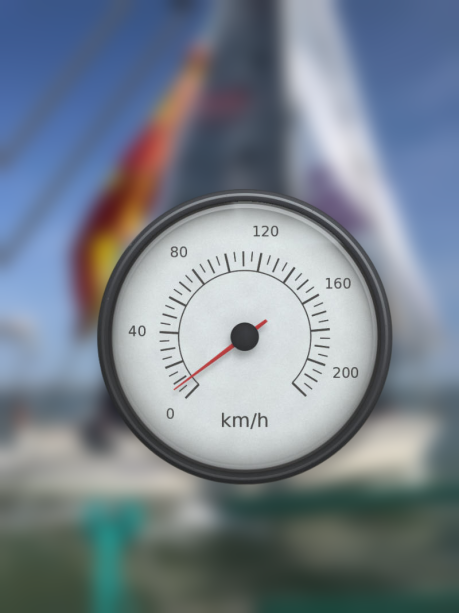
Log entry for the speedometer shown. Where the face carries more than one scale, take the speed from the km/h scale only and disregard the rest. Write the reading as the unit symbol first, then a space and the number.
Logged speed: km/h 7.5
